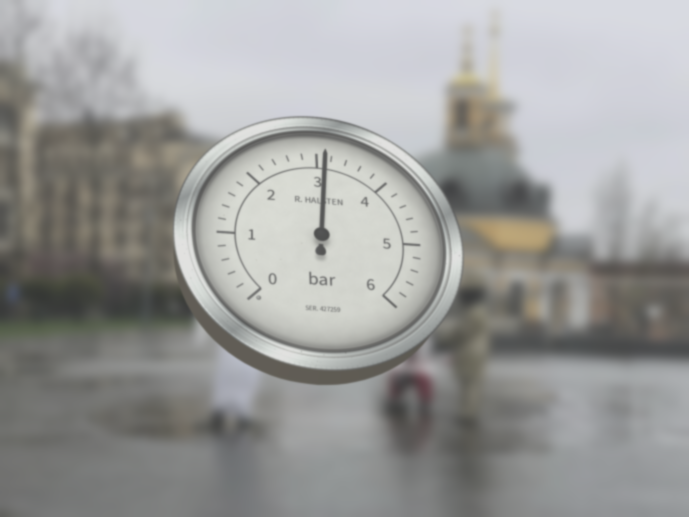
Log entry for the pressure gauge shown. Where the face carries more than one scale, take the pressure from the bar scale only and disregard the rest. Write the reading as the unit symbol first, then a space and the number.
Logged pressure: bar 3.1
